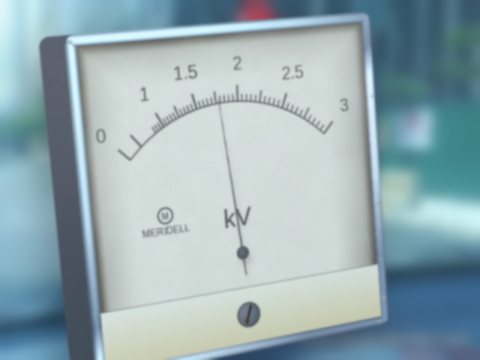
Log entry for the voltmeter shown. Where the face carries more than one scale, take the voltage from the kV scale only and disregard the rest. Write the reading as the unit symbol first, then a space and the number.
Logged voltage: kV 1.75
